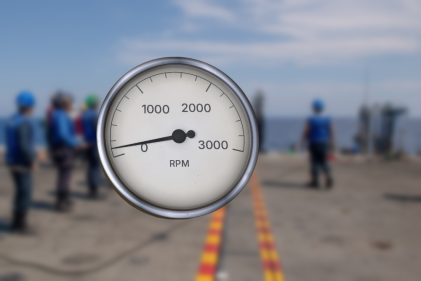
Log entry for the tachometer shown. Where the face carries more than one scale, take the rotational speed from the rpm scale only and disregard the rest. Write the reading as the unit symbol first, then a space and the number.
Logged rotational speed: rpm 100
